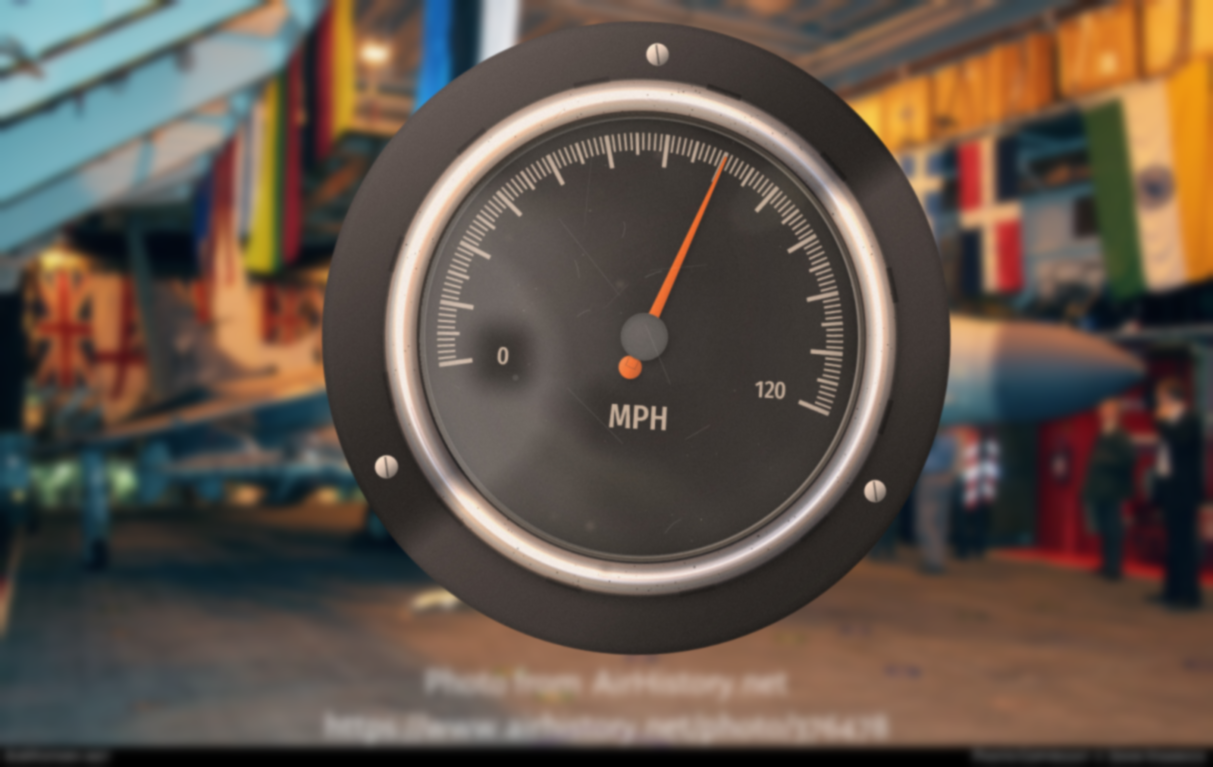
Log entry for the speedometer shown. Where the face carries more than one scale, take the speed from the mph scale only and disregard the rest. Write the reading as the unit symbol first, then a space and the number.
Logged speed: mph 70
